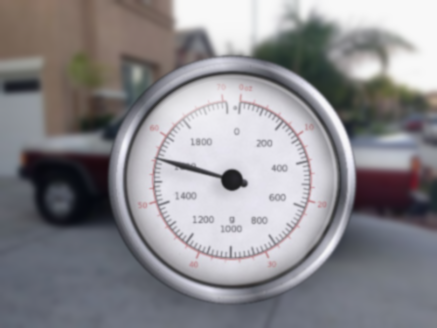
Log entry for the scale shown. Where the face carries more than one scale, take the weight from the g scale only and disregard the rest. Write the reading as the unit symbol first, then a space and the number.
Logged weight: g 1600
